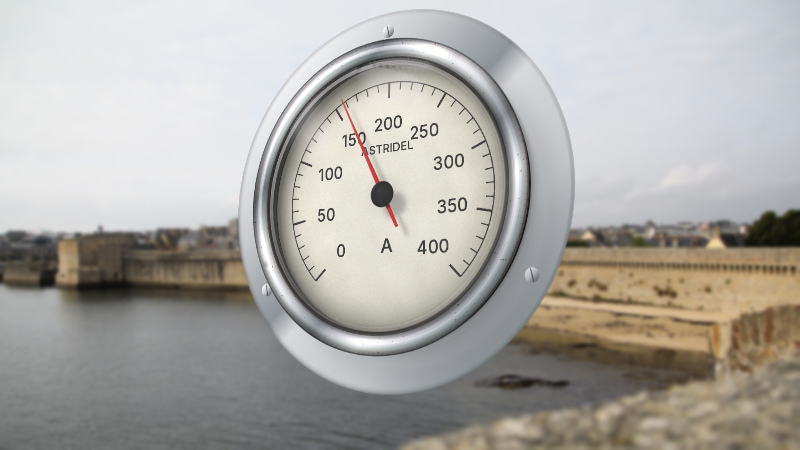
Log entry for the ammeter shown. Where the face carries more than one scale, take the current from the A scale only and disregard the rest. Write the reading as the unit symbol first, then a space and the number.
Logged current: A 160
